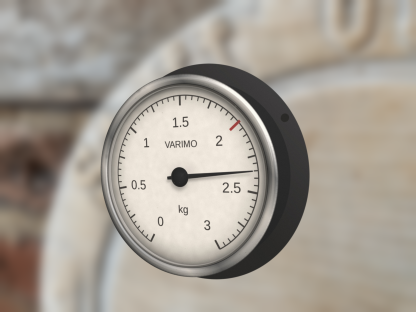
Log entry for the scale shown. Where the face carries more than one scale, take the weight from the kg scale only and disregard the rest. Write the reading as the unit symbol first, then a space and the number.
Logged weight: kg 2.35
